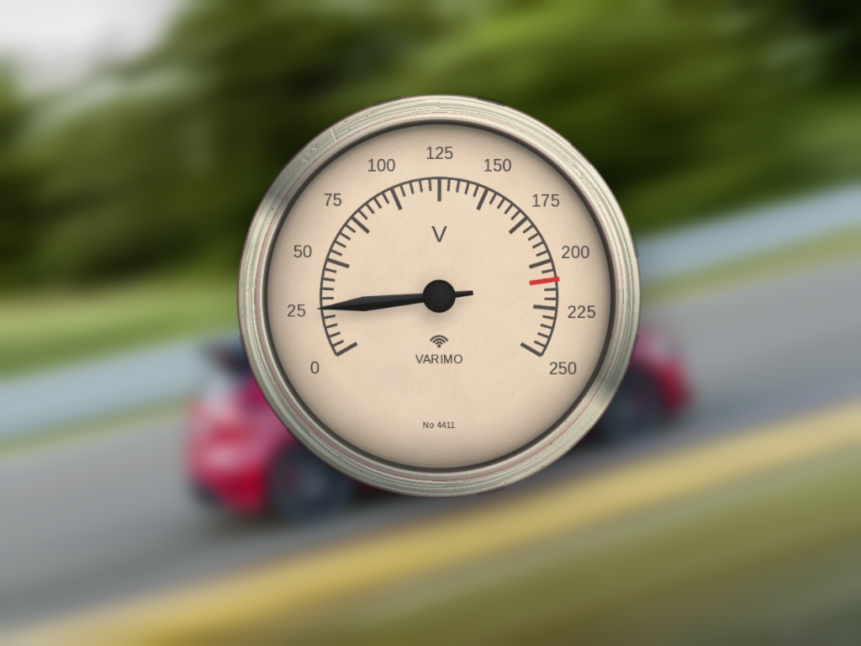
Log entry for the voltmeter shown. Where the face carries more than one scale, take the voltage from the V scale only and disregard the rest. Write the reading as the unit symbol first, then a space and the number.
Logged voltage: V 25
